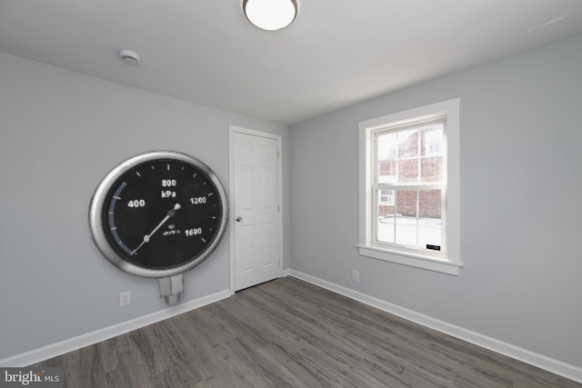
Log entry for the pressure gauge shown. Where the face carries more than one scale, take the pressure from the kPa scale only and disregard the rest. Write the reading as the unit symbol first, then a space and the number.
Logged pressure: kPa 0
